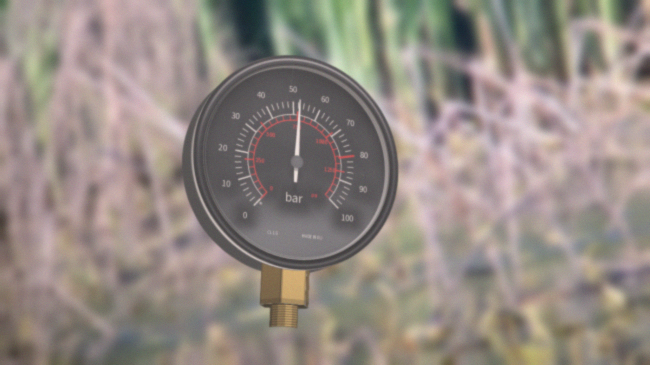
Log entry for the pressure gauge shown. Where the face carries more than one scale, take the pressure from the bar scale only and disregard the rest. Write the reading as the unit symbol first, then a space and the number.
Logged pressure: bar 52
